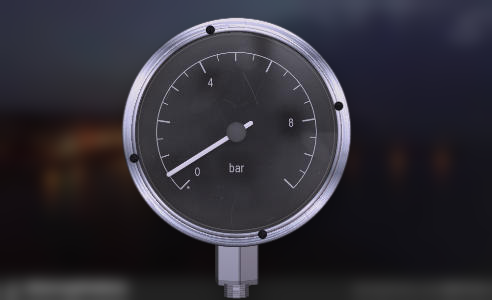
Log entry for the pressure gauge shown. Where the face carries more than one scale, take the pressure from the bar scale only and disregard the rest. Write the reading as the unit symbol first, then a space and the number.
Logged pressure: bar 0.5
